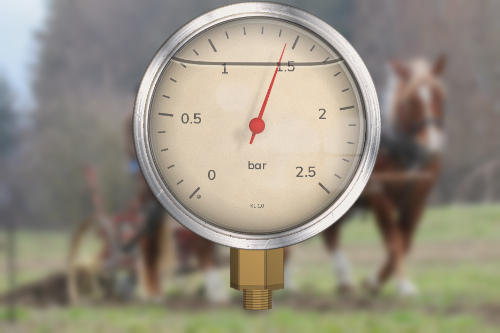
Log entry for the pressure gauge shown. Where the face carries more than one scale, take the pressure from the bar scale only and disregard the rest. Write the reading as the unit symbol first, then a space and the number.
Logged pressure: bar 1.45
